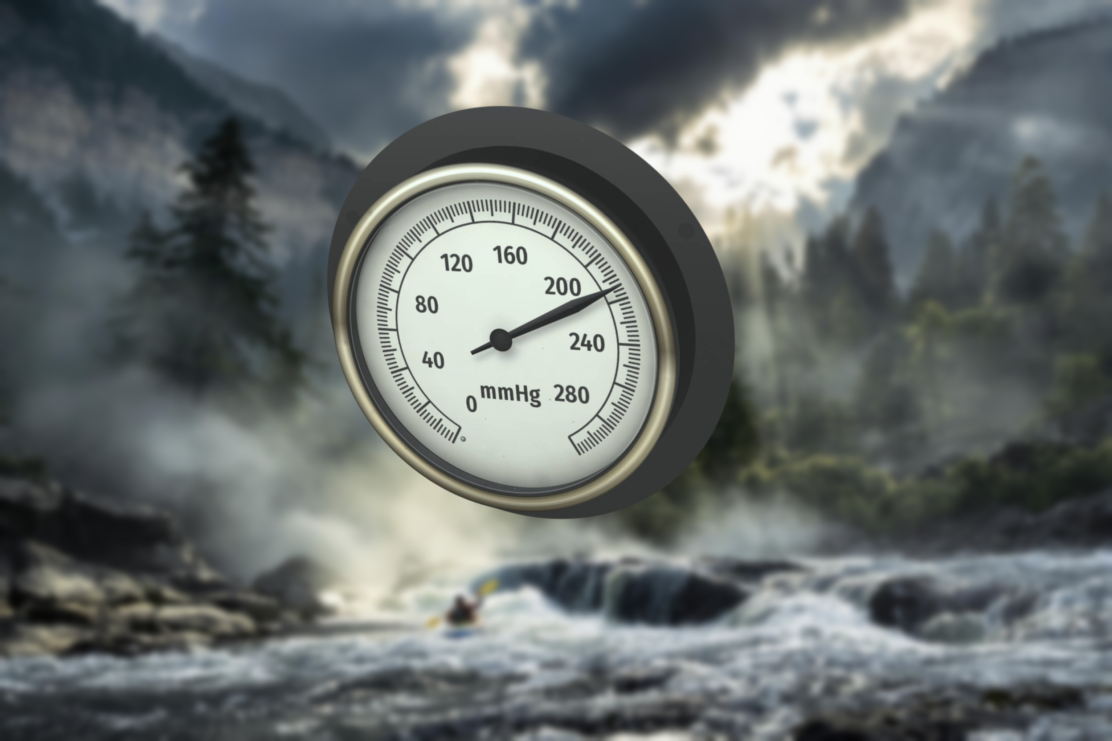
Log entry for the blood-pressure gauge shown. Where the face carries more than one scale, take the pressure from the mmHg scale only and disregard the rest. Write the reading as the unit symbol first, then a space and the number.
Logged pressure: mmHg 214
